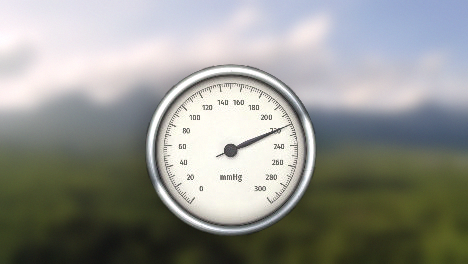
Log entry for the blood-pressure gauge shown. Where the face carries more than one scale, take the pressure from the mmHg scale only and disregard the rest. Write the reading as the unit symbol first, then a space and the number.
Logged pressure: mmHg 220
